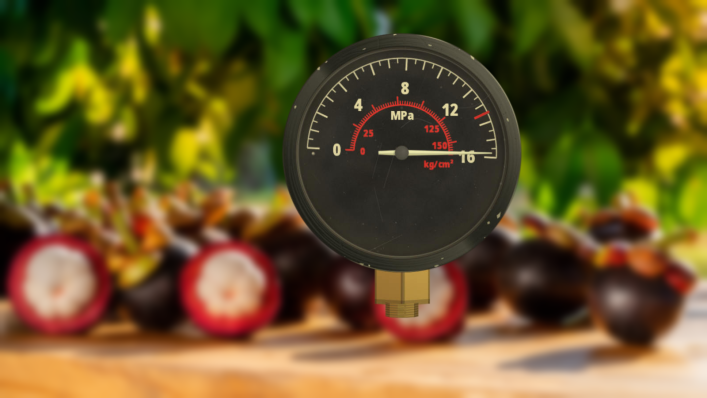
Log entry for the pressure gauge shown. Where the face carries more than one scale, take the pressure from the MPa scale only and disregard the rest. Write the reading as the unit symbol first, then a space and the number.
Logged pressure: MPa 15.75
